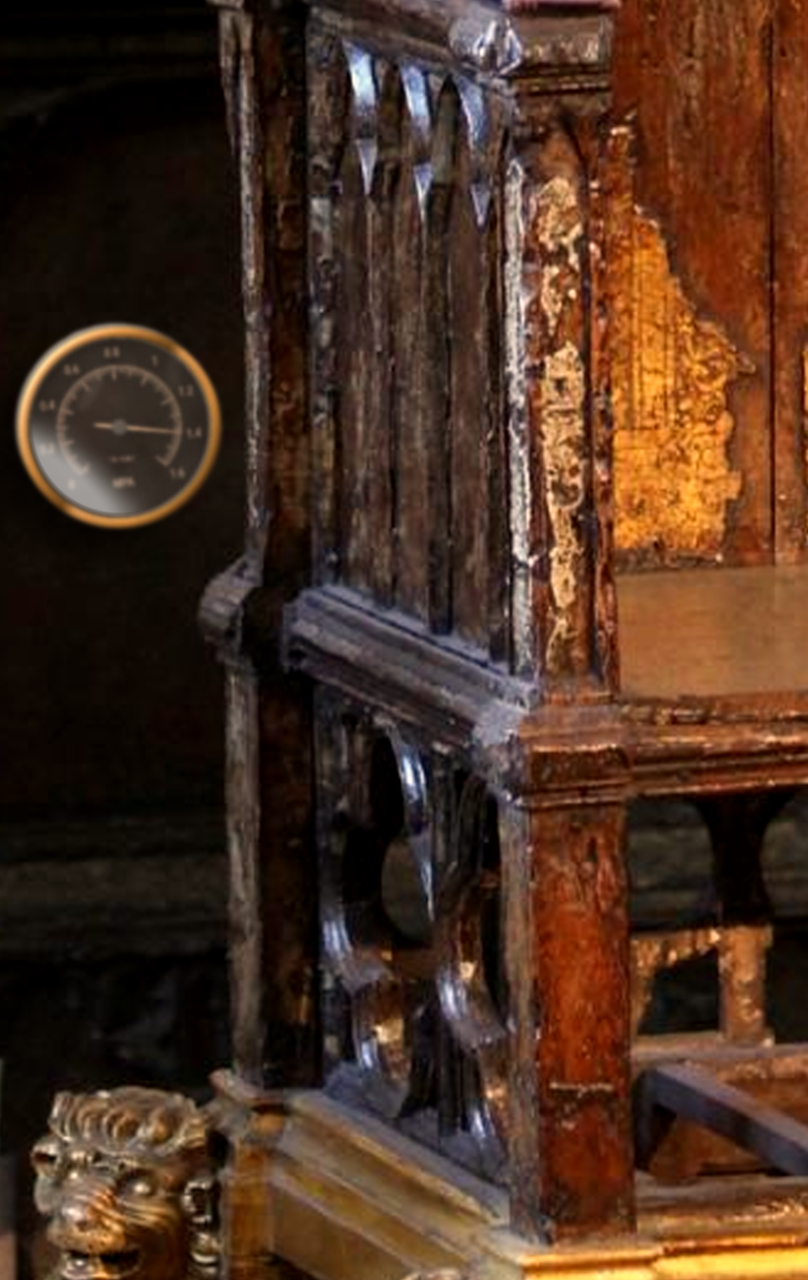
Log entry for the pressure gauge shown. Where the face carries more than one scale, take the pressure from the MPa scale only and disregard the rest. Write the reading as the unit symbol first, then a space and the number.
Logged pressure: MPa 1.4
